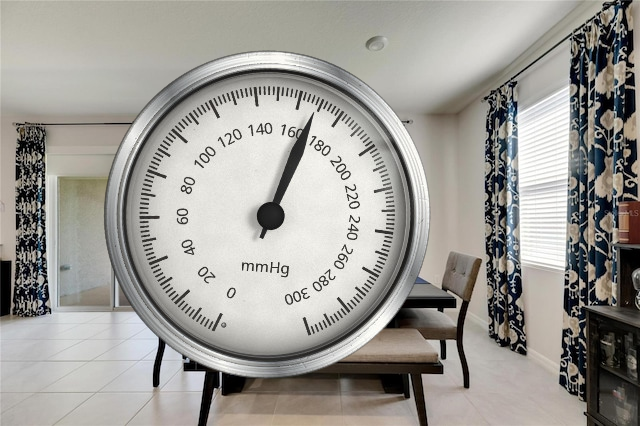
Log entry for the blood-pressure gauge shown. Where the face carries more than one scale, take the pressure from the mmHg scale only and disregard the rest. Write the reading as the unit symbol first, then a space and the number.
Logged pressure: mmHg 168
